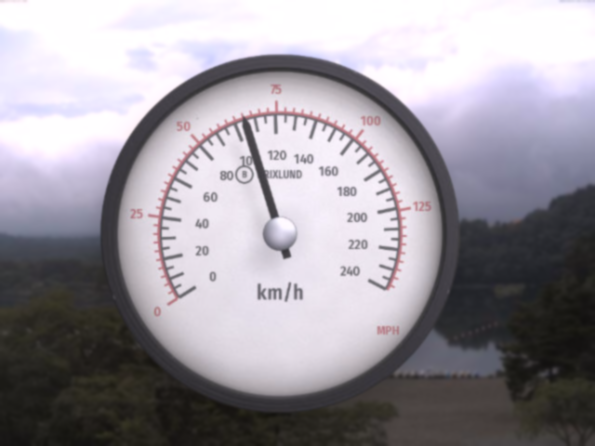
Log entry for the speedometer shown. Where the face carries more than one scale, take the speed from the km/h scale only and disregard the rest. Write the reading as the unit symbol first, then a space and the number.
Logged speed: km/h 105
